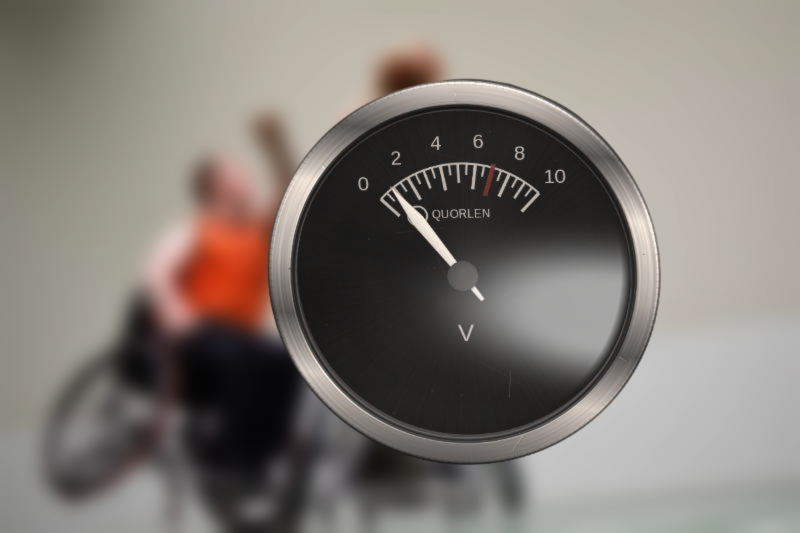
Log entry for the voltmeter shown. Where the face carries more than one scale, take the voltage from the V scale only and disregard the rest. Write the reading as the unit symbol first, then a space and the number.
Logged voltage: V 1
